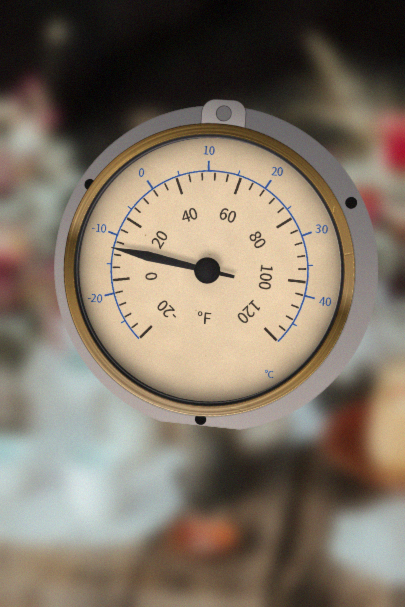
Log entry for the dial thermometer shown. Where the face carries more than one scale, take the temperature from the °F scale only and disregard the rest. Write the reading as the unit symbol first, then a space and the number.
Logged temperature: °F 10
